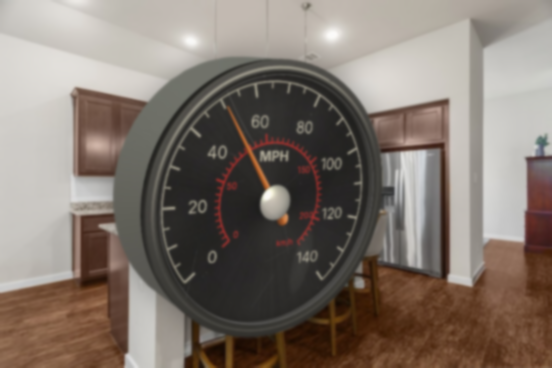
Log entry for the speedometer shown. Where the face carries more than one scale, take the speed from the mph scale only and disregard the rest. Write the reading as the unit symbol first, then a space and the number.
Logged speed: mph 50
